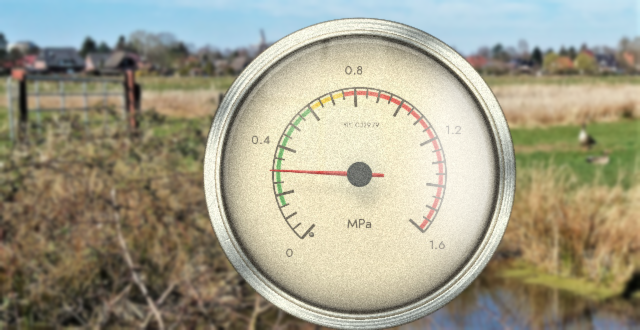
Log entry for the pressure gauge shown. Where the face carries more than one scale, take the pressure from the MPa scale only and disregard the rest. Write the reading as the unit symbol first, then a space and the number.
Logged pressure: MPa 0.3
